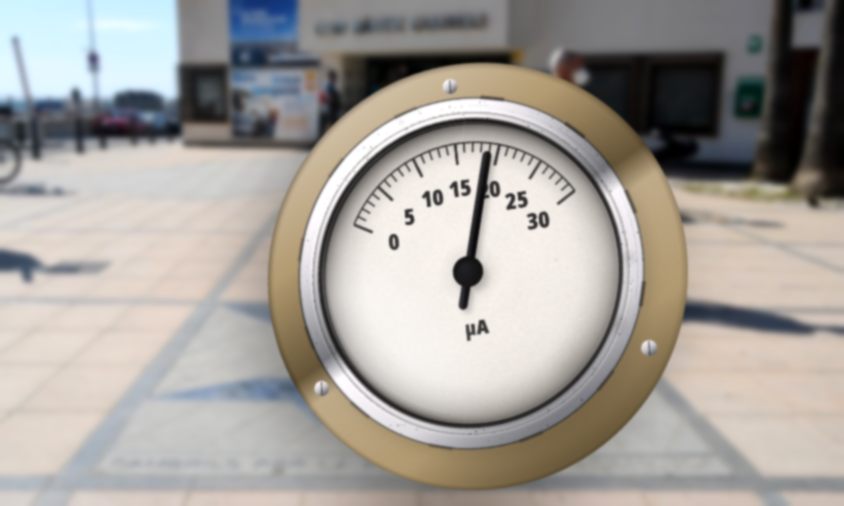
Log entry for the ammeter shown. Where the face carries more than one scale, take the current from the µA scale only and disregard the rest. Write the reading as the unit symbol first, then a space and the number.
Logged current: µA 19
